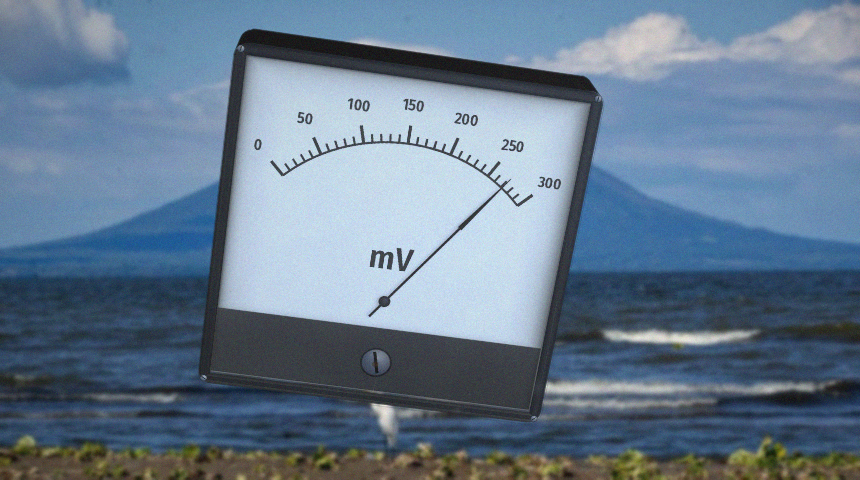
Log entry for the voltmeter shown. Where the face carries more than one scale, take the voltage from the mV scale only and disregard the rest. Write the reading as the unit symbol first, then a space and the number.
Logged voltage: mV 270
